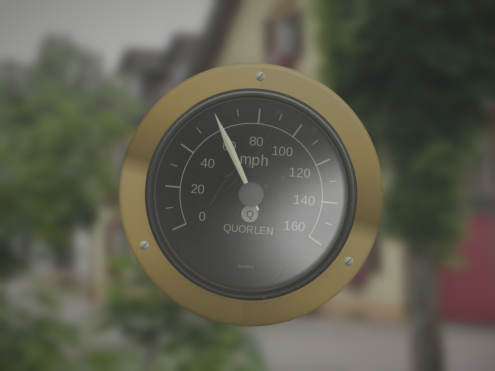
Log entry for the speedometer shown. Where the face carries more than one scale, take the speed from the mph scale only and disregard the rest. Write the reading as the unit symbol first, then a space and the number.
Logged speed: mph 60
